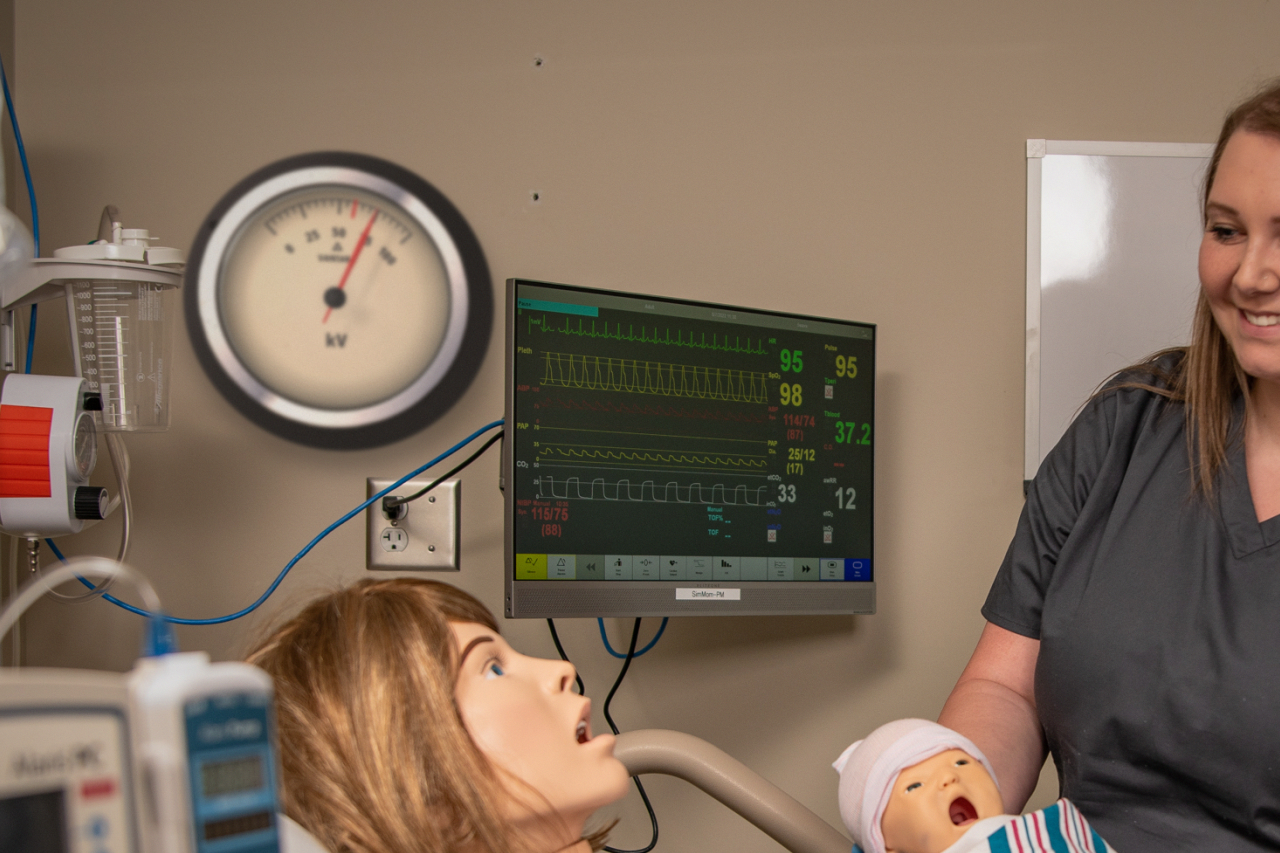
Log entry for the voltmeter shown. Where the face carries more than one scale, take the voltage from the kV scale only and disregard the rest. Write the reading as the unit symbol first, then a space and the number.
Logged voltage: kV 75
